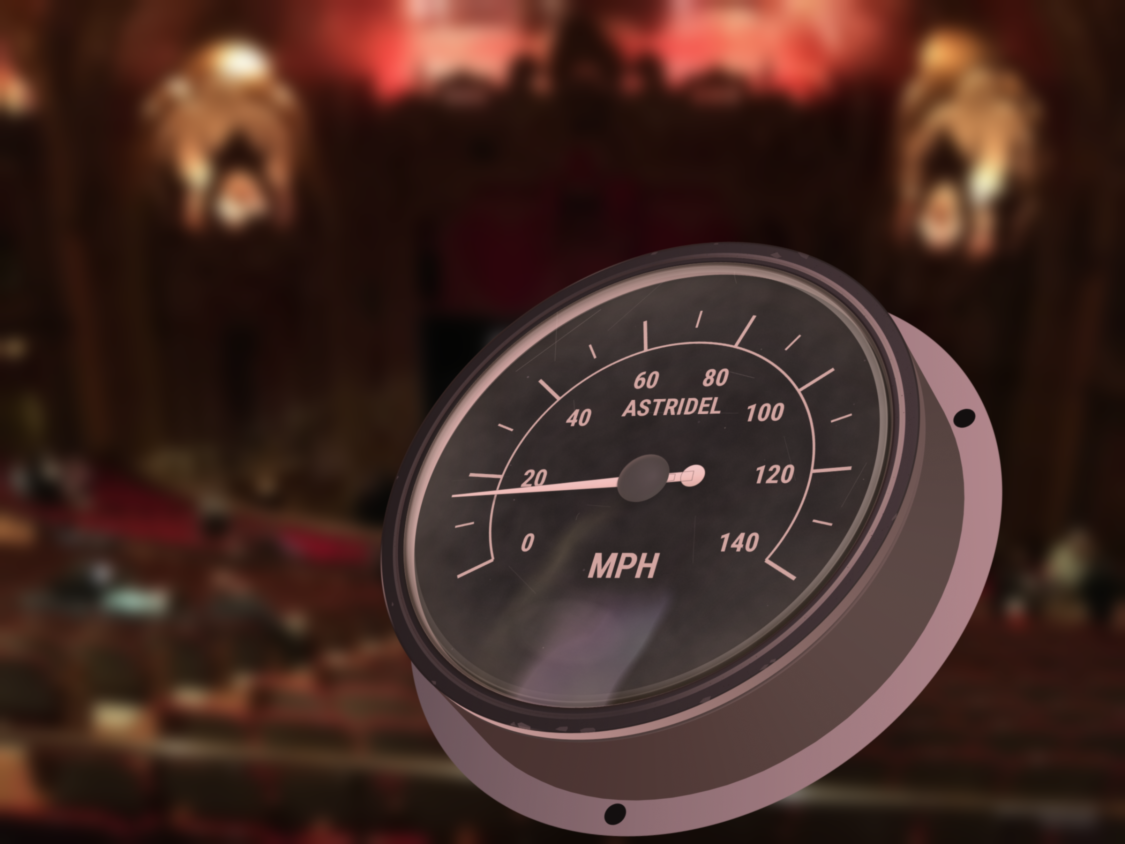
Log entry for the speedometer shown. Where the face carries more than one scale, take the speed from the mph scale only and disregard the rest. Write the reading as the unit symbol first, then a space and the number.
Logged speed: mph 15
